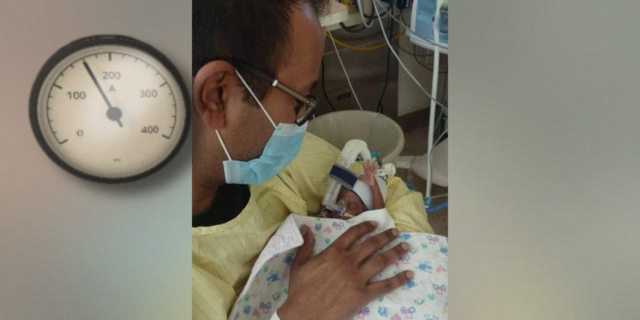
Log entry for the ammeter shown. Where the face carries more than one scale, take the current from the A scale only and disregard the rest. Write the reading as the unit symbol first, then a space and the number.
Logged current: A 160
